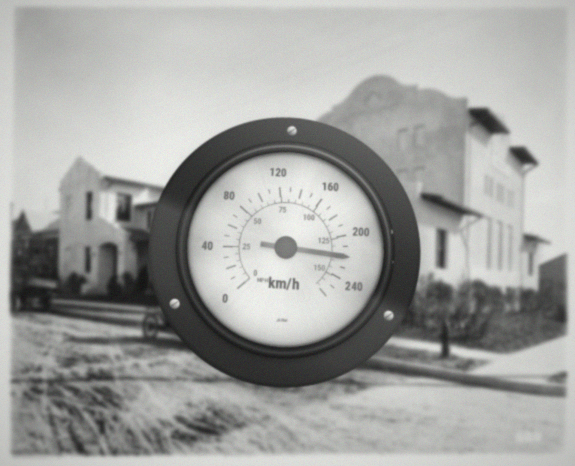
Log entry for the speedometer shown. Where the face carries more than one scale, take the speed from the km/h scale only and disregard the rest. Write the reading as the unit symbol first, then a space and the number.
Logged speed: km/h 220
